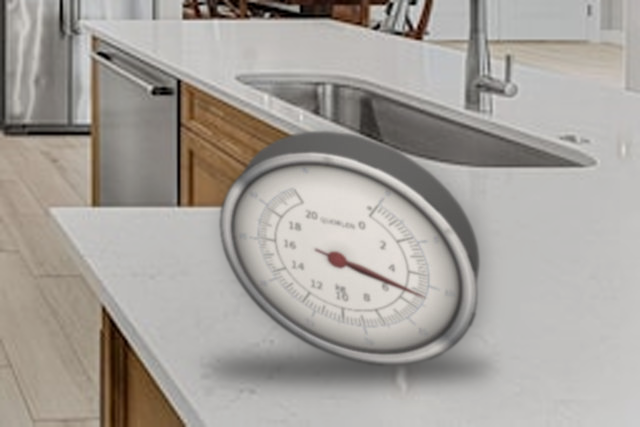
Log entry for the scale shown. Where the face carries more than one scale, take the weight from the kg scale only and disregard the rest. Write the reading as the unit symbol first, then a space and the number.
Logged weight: kg 5
